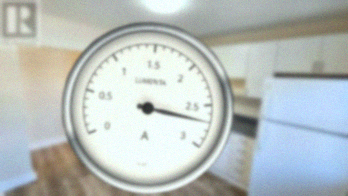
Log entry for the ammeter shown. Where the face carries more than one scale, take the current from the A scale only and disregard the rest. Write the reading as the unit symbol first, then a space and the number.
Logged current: A 2.7
